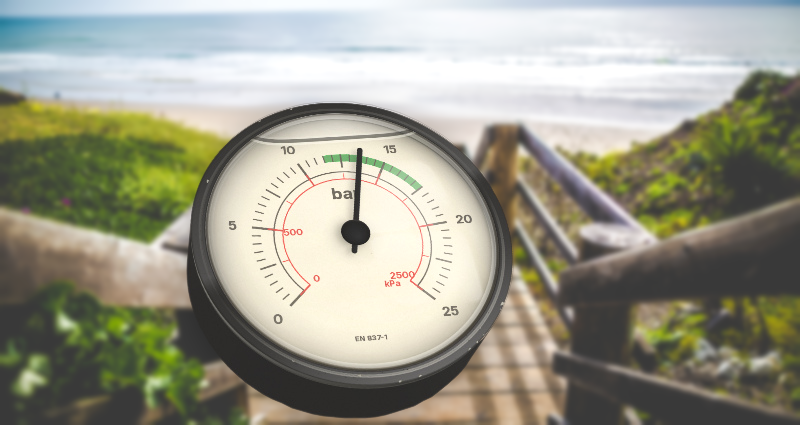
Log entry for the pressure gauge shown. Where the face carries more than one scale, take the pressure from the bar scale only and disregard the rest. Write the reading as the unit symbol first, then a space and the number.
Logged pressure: bar 13.5
